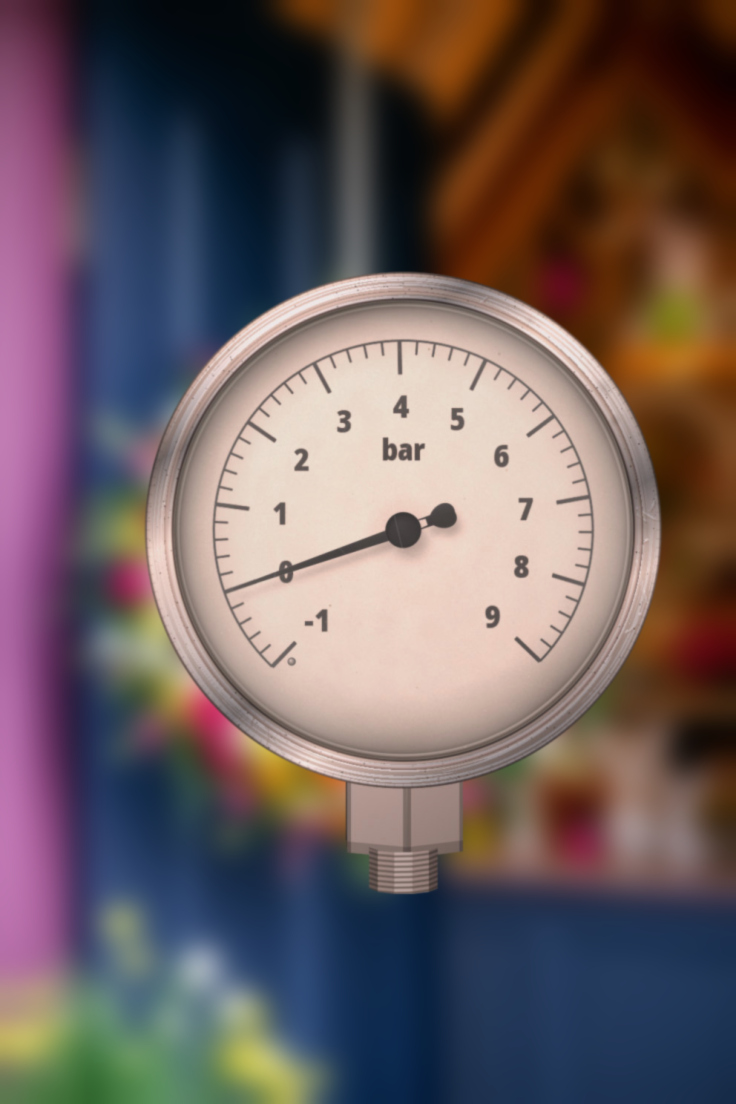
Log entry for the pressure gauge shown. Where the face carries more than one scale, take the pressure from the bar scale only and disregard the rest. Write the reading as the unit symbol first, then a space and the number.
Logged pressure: bar 0
